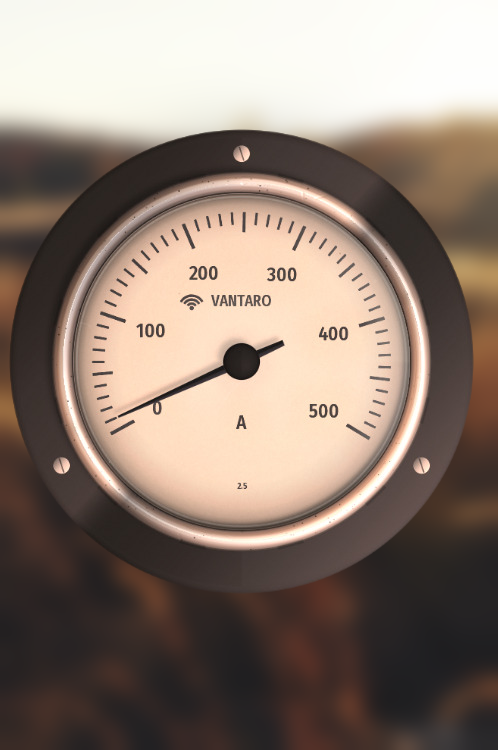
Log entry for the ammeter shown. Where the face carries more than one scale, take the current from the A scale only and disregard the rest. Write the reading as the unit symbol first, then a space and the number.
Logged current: A 10
